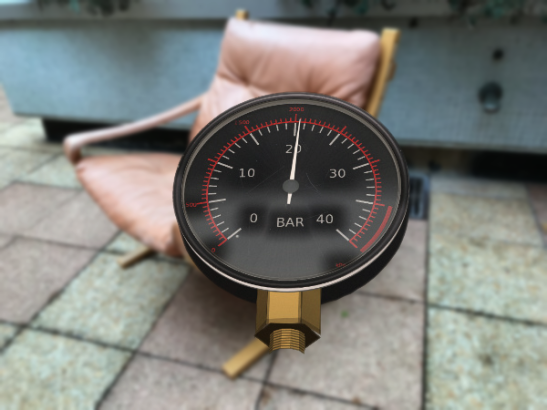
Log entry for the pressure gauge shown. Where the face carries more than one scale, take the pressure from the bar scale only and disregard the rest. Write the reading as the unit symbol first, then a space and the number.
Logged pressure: bar 20.5
